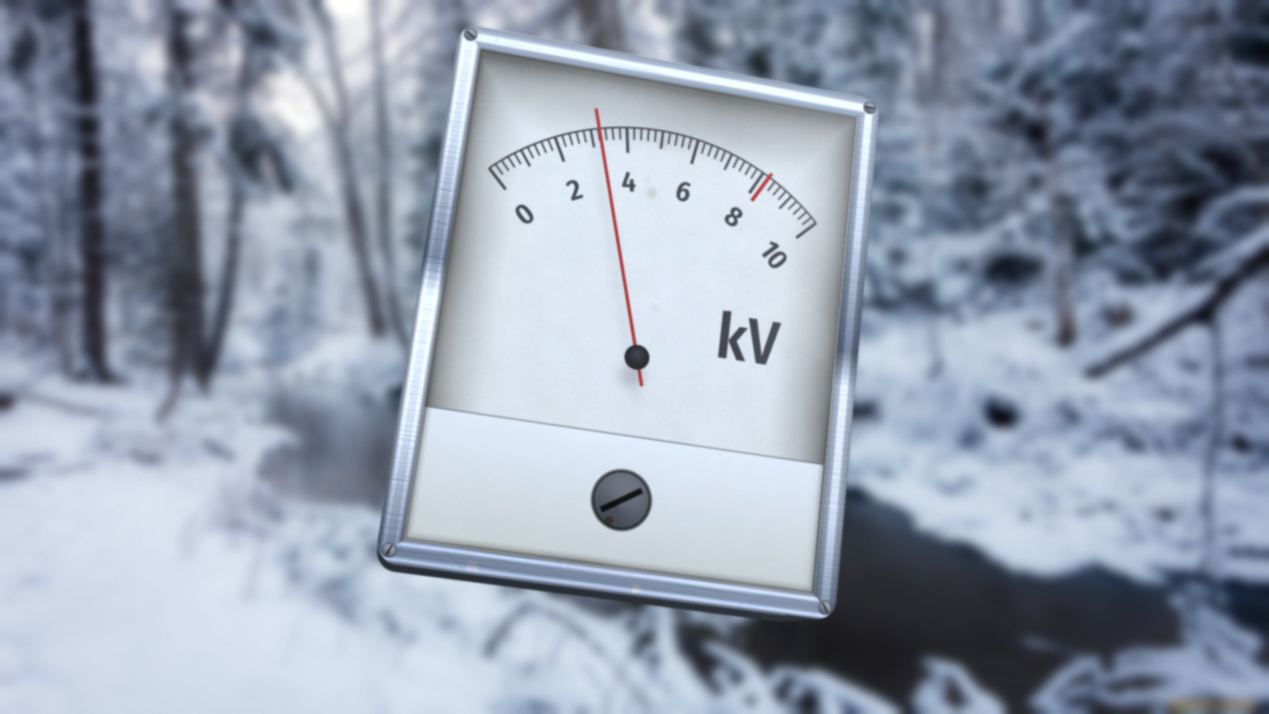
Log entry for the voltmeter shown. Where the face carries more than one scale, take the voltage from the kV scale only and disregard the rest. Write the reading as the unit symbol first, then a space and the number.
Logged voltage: kV 3.2
